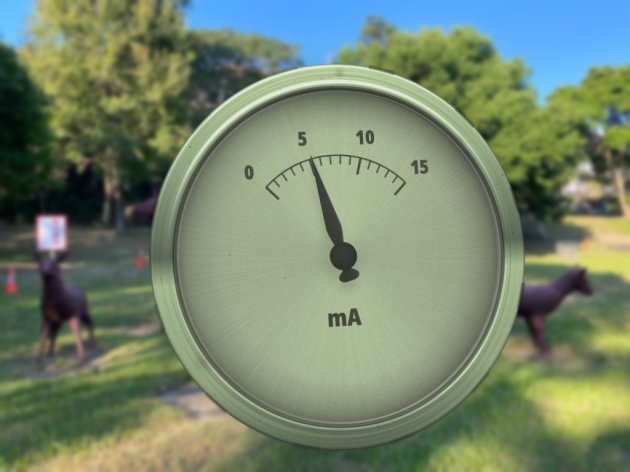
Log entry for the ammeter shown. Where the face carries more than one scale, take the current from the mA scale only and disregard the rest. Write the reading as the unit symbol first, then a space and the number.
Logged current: mA 5
